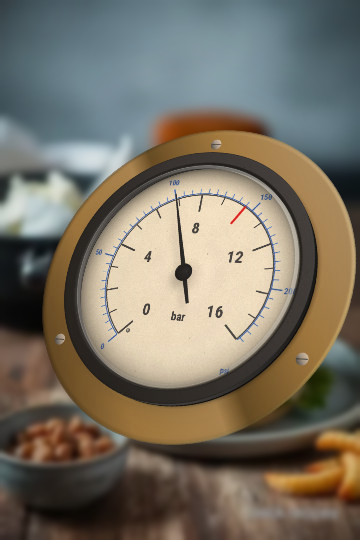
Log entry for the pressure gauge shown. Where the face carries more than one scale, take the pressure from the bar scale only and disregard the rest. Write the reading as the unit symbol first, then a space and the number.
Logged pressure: bar 7
